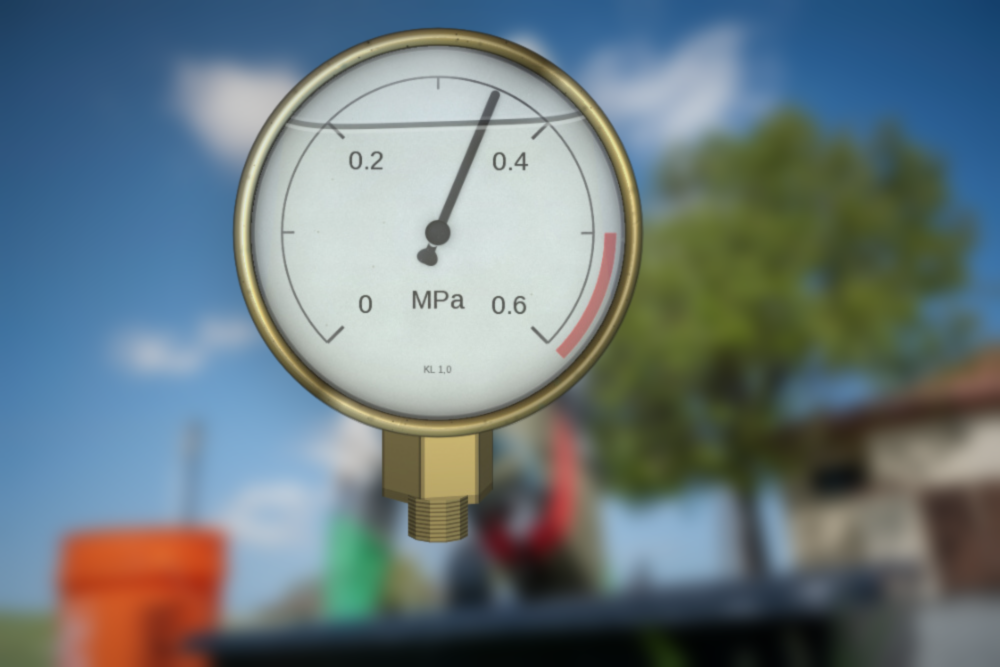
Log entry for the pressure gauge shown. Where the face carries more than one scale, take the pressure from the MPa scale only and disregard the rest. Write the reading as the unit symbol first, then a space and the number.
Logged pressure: MPa 0.35
